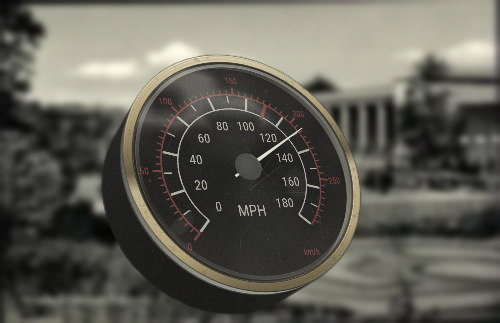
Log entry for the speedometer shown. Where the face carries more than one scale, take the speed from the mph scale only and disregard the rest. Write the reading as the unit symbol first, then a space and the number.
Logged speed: mph 130
